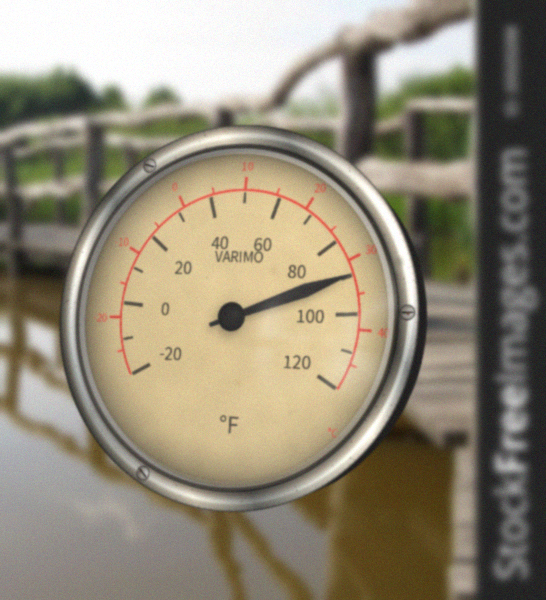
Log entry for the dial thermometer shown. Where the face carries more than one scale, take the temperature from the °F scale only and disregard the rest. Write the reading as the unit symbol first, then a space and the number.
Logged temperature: °F 90
